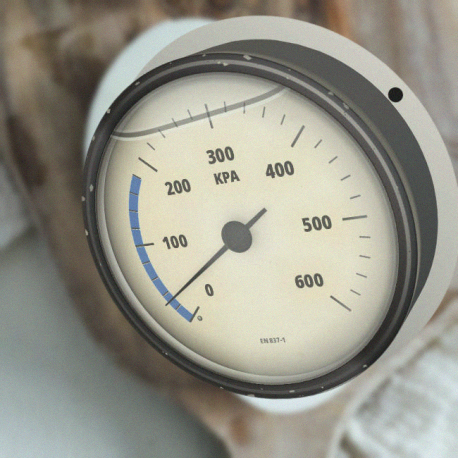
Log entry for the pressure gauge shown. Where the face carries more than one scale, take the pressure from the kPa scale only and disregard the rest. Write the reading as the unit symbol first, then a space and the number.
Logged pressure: kPa 30
